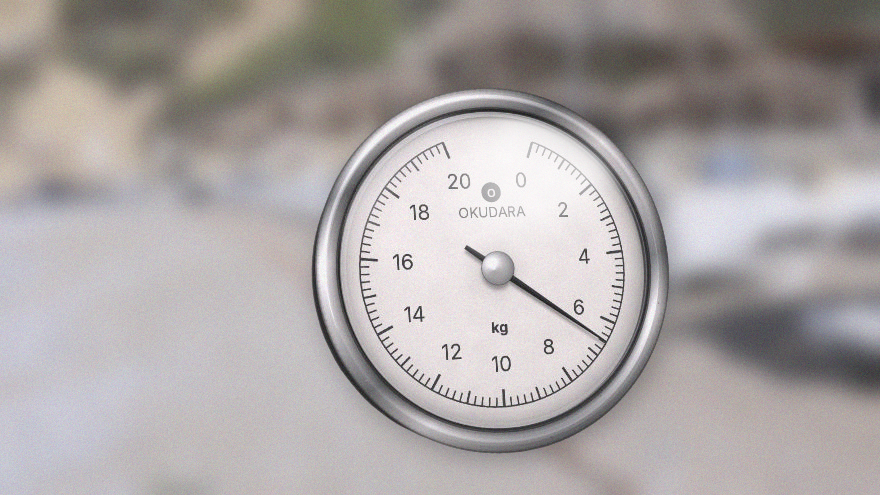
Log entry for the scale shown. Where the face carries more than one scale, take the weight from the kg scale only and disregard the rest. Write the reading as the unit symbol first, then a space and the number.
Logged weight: kg 6.6
